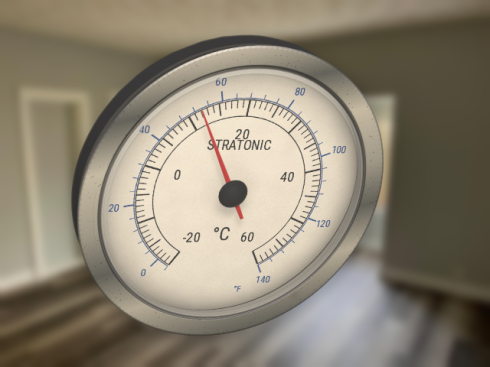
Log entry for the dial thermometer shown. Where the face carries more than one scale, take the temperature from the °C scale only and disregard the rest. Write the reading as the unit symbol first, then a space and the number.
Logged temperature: °C 12
